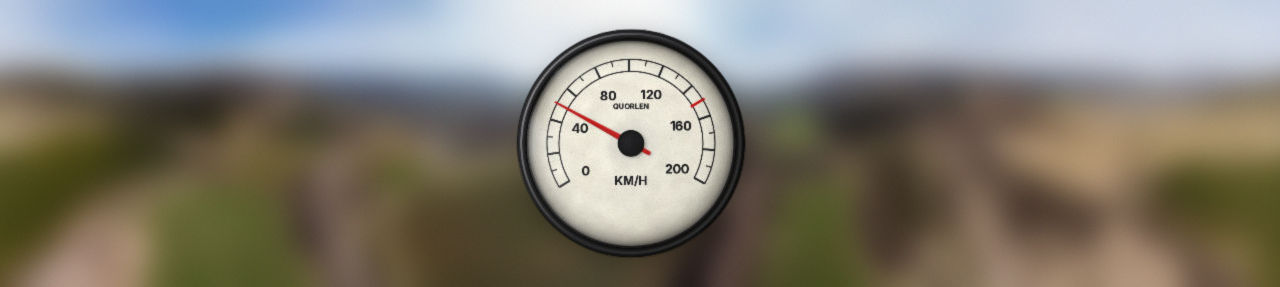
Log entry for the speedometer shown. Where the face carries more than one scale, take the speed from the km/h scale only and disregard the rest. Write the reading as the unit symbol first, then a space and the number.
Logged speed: km/h 50
